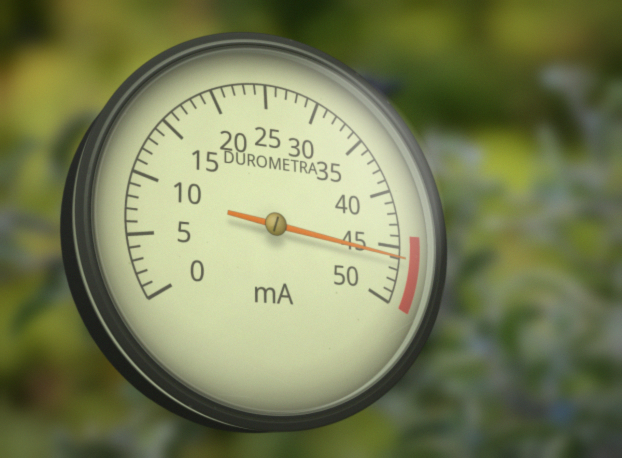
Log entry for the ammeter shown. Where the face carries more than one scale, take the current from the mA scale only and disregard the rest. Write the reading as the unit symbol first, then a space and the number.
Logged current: mA 46
